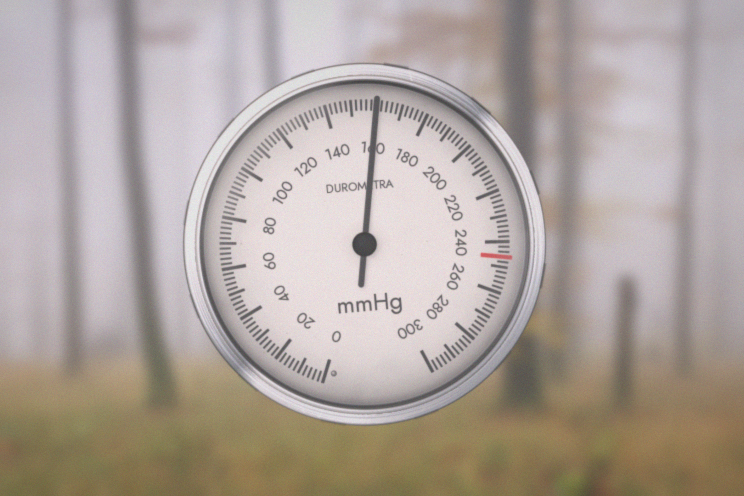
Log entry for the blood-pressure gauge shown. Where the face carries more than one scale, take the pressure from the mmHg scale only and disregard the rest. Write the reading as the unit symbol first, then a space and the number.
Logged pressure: mmHg 160
